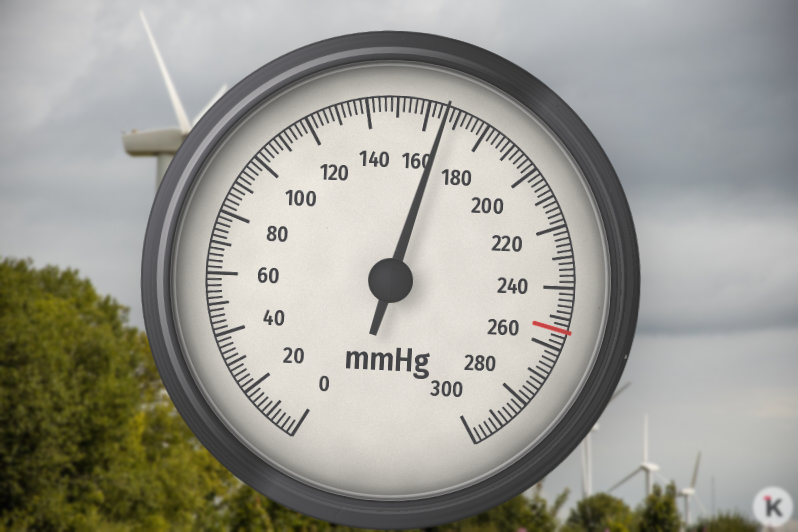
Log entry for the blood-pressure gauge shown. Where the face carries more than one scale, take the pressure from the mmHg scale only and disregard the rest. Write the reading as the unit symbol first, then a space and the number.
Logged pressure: mmHg 166
